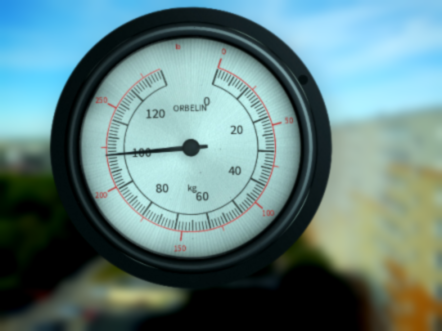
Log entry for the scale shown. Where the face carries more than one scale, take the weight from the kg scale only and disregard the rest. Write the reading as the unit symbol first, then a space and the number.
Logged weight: kg 100
